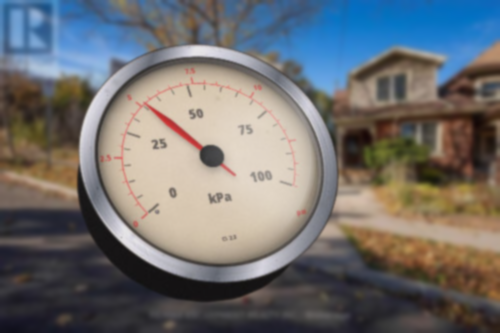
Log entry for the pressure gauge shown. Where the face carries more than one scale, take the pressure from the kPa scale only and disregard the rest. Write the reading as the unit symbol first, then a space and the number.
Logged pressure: kPa 35
